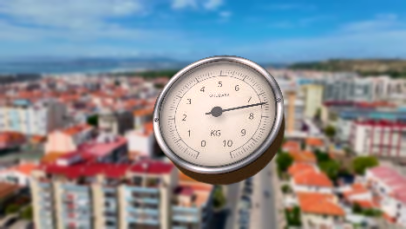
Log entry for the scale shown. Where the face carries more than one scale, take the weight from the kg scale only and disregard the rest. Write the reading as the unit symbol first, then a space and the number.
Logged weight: kg 7.5
